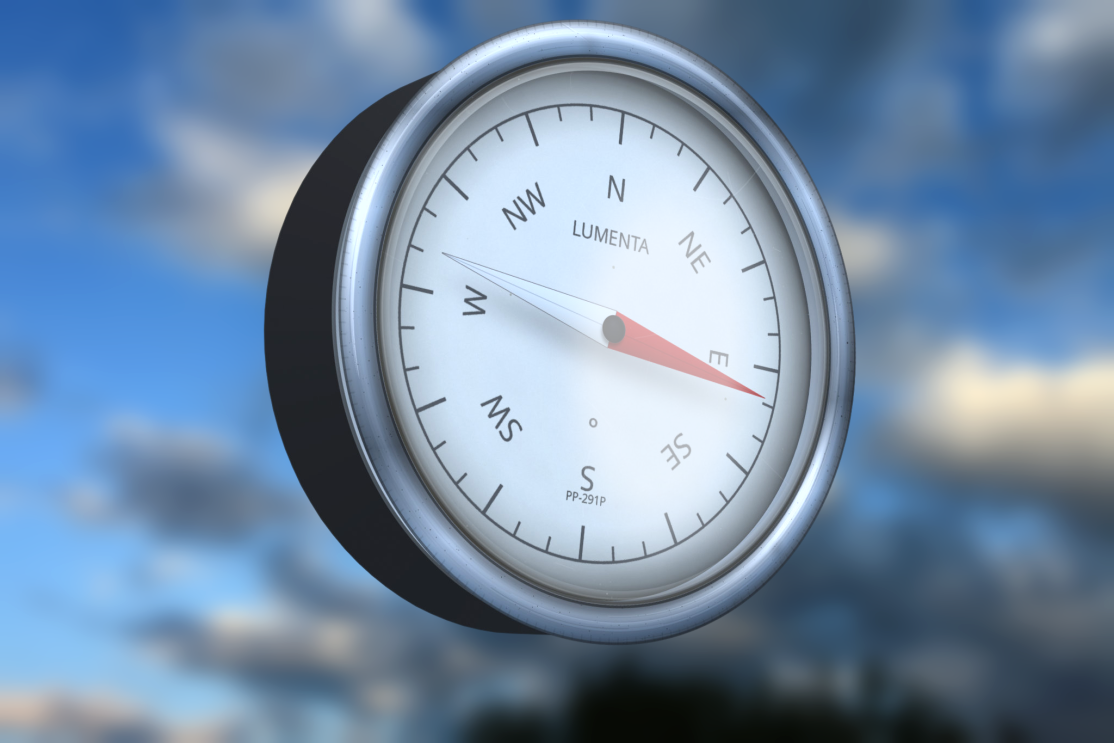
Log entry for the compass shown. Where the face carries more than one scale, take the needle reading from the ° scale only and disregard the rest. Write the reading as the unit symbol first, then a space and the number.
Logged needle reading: ° 100
